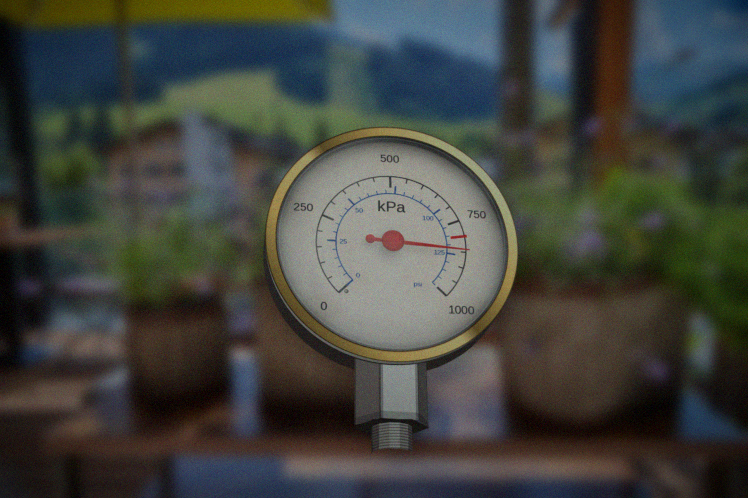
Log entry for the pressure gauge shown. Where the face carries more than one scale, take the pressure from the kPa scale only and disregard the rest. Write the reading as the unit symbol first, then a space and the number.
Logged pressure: kPa 850
